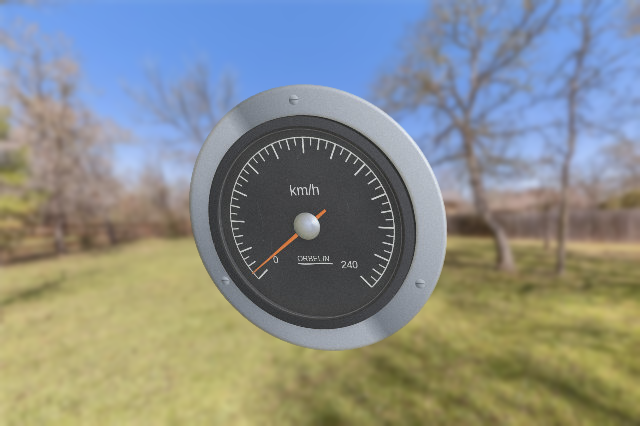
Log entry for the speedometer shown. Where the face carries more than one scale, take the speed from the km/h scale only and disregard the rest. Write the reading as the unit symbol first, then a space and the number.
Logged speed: km/h 5
